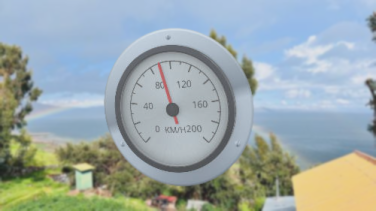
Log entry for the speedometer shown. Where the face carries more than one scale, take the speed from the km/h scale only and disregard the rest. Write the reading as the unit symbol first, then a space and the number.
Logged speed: km/h 90
